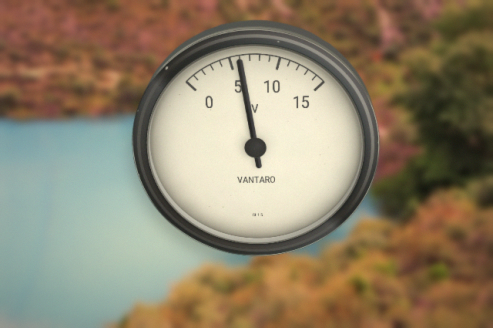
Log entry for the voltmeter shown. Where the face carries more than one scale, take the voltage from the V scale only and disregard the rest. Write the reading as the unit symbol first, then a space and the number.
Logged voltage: V 6
